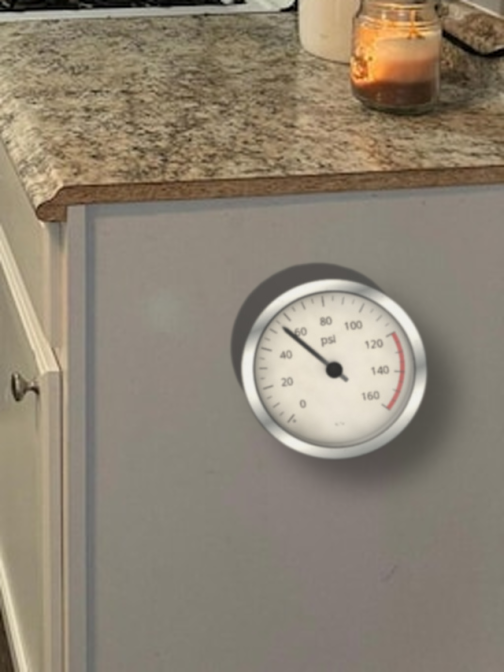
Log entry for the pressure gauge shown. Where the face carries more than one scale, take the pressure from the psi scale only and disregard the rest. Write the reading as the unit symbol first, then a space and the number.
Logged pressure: psi 55
